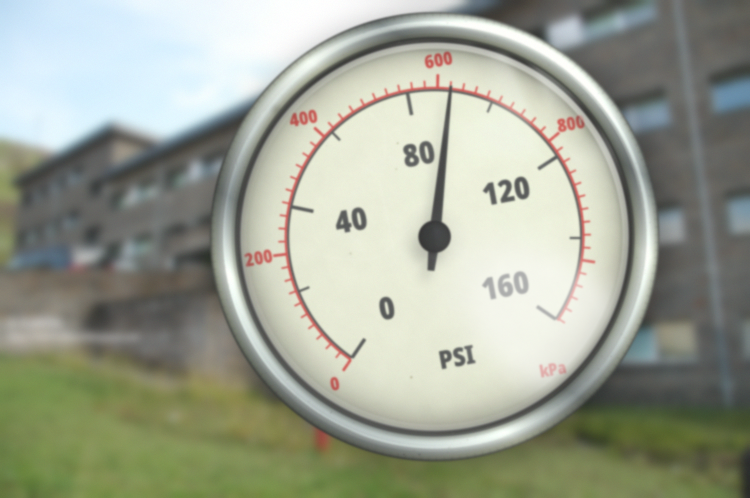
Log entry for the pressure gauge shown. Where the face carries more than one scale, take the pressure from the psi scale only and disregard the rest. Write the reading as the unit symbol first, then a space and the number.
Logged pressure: psi 90
